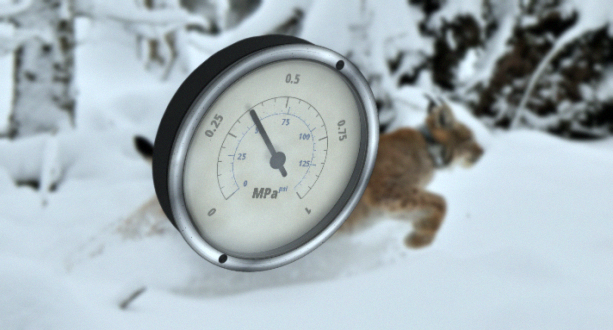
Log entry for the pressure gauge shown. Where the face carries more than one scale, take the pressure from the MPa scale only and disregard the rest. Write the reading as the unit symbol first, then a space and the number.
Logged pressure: MPa 0.35
